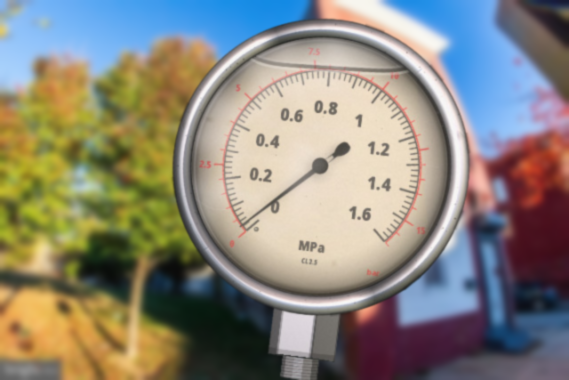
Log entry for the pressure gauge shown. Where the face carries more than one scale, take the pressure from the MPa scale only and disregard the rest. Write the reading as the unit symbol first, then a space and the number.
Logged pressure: MPa 0.02
